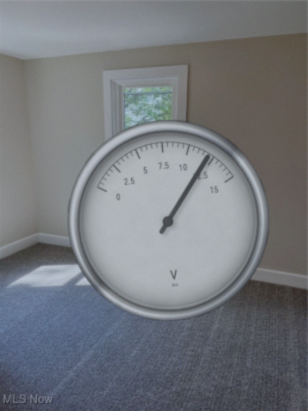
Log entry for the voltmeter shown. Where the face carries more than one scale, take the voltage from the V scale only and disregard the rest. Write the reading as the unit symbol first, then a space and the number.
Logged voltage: V 12
